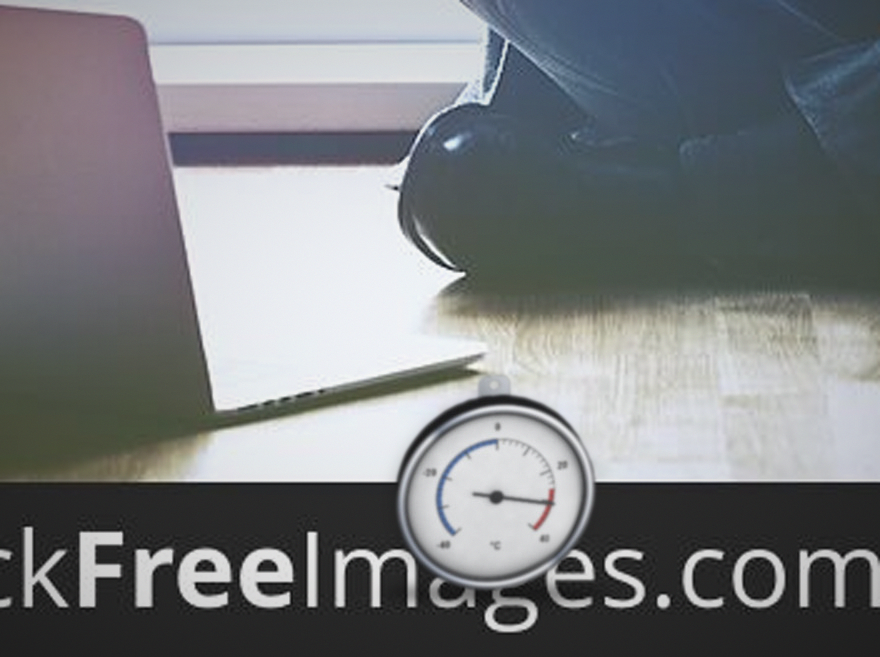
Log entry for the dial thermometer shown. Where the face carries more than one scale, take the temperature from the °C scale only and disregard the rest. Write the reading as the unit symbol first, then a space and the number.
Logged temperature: °C 30
